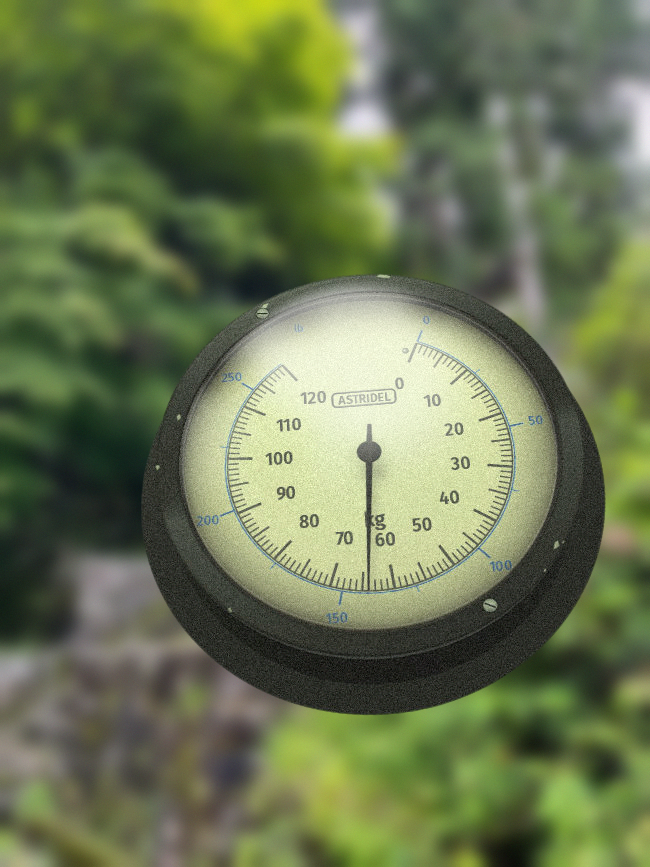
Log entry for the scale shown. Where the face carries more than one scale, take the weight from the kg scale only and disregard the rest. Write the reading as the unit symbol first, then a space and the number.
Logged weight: kg 64
